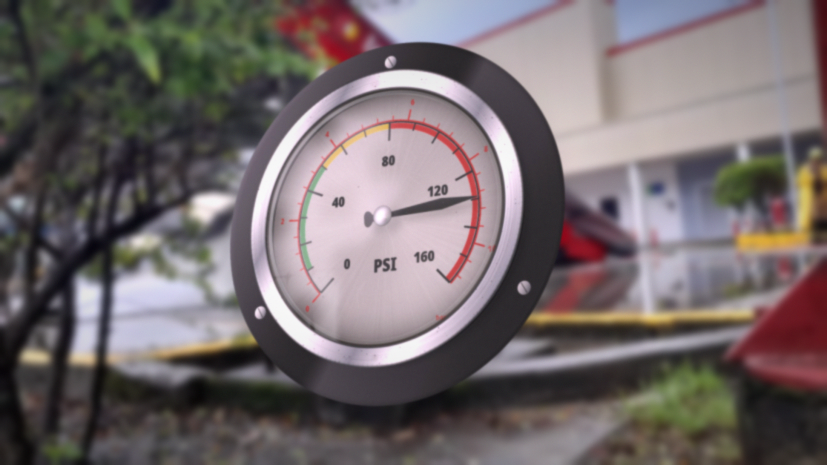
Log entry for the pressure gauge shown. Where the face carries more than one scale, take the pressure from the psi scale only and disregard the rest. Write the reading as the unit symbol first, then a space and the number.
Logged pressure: psi 130
